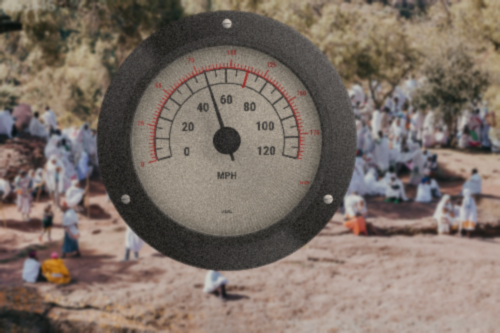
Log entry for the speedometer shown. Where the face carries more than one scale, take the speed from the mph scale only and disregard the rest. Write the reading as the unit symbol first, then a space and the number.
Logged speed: mph 50
